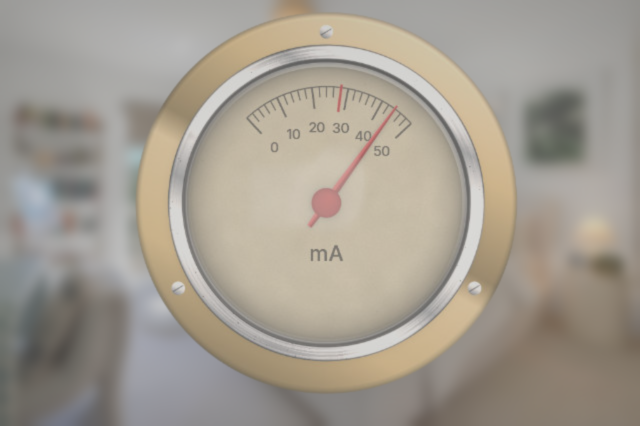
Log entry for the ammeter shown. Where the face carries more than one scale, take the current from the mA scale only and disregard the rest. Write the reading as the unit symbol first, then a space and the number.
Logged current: mA 44
